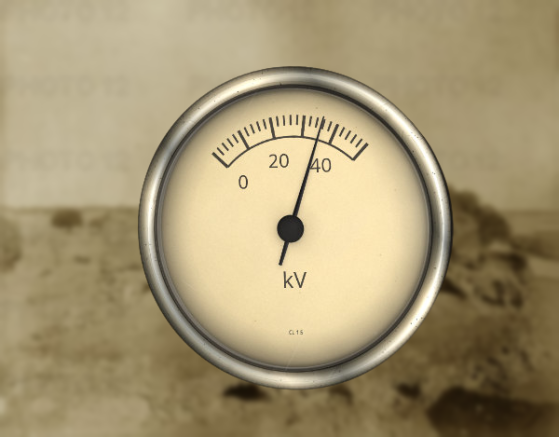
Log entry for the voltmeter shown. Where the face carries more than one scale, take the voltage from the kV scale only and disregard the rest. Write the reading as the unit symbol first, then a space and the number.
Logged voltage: kV 36
